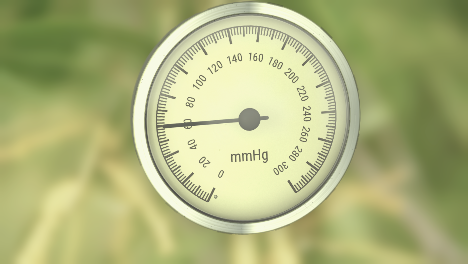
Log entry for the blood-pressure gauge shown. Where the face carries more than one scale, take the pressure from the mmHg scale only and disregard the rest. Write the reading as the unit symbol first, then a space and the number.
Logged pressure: mmHg 60
